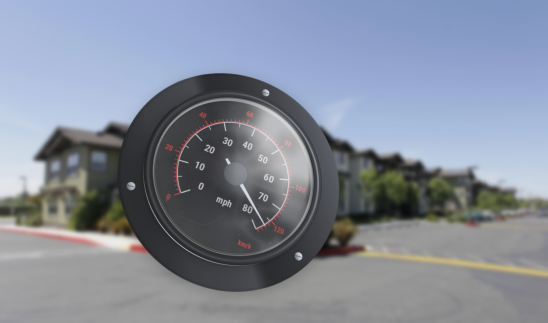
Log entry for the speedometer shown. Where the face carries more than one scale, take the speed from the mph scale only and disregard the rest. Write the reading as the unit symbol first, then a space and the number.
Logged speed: mph 77.5
